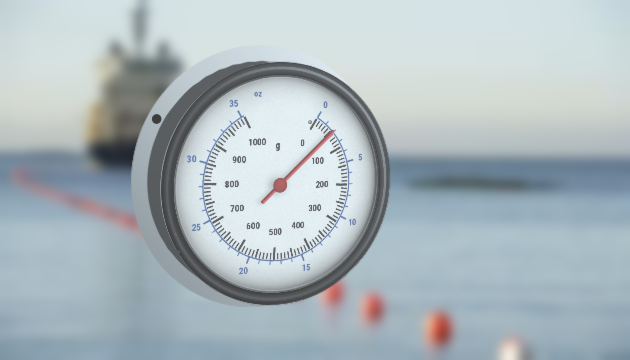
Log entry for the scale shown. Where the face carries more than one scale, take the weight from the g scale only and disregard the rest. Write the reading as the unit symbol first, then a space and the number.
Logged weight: g 50
